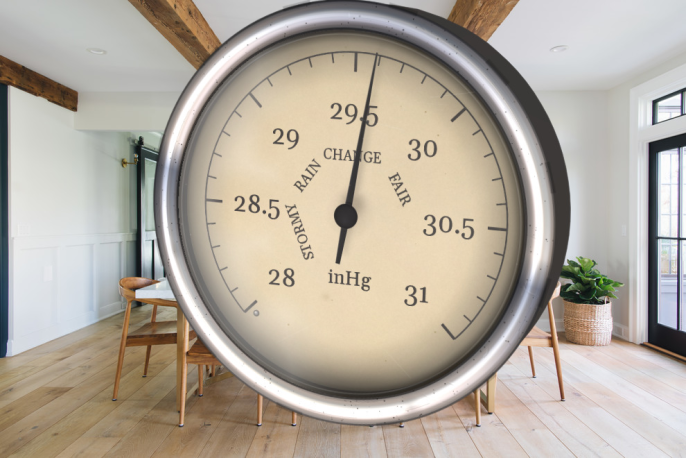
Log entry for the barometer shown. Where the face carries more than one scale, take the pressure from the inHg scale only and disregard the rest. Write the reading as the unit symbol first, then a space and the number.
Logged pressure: inHg 29.6
